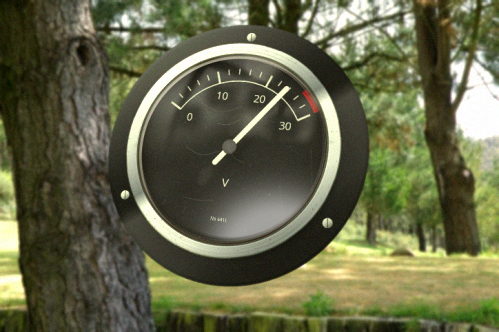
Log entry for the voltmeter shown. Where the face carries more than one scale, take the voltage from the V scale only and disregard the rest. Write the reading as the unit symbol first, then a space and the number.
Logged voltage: V 24
